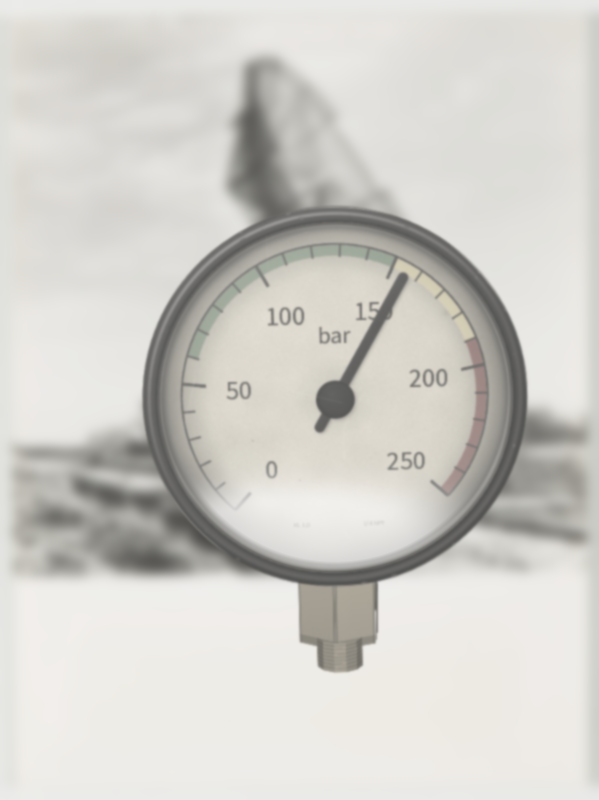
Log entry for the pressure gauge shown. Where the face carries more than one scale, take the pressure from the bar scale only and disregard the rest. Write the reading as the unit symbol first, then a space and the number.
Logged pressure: bar 155
